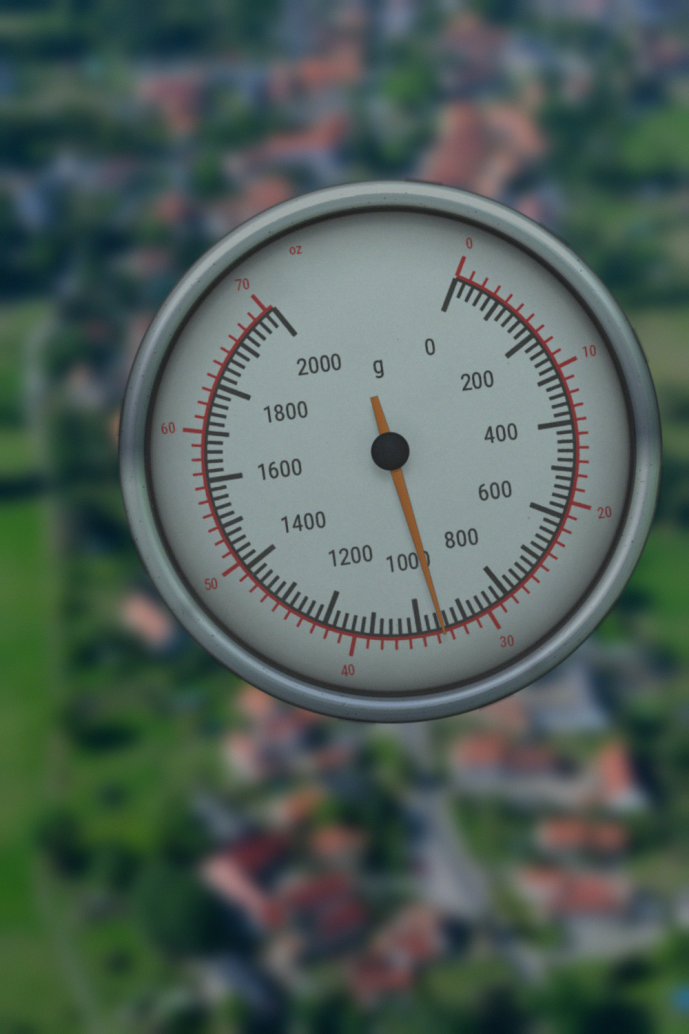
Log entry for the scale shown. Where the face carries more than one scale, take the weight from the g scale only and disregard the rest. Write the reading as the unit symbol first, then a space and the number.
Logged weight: g 950
